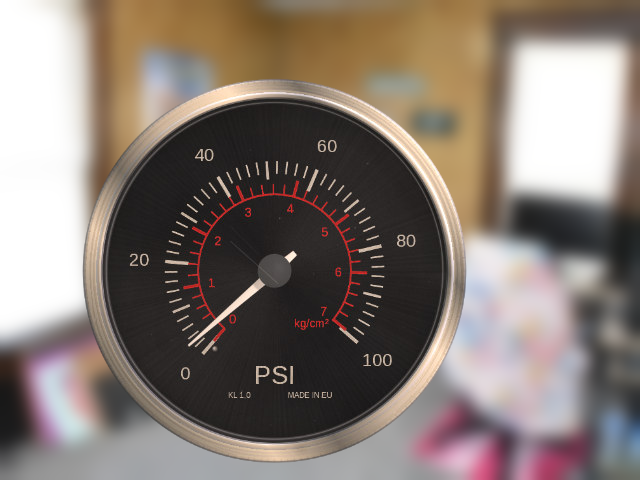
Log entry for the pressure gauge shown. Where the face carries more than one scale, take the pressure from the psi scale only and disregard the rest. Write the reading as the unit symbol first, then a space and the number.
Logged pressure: psi 3
